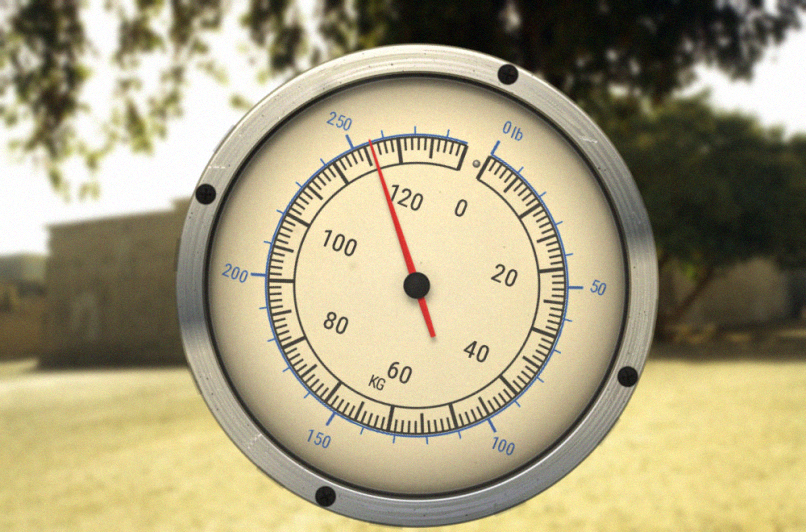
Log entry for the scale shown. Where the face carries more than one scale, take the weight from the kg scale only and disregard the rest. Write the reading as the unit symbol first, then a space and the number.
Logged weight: kg 116
